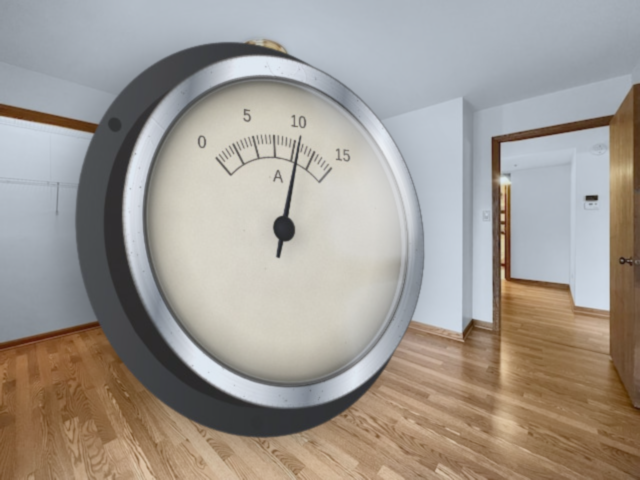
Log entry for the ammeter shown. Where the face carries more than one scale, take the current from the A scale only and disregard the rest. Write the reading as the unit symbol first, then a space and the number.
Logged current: A 10
